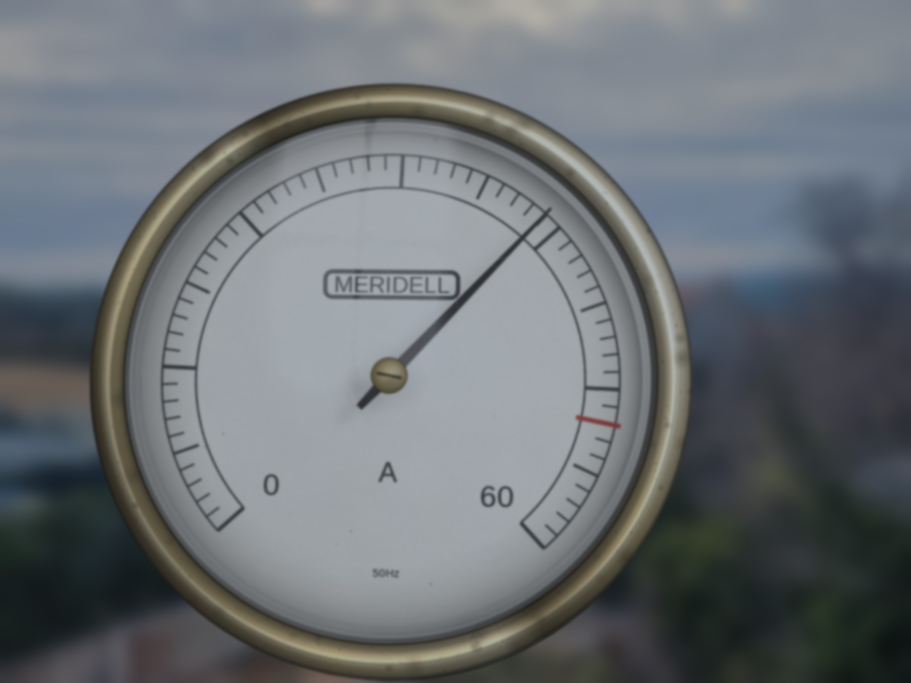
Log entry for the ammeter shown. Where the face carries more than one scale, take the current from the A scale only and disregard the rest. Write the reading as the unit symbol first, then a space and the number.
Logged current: A 39
